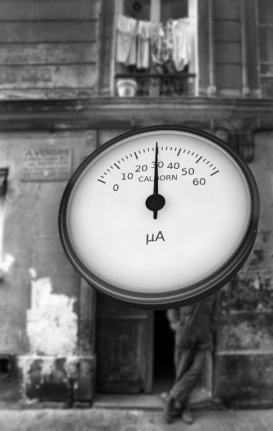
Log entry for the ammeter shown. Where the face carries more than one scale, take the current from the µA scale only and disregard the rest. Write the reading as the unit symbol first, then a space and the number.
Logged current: µA 30
